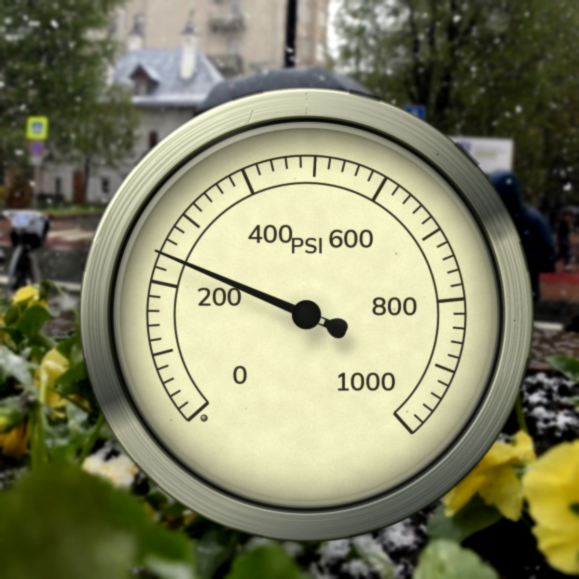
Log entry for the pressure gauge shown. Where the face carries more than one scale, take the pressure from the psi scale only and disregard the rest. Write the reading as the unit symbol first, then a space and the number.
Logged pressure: psi 240
